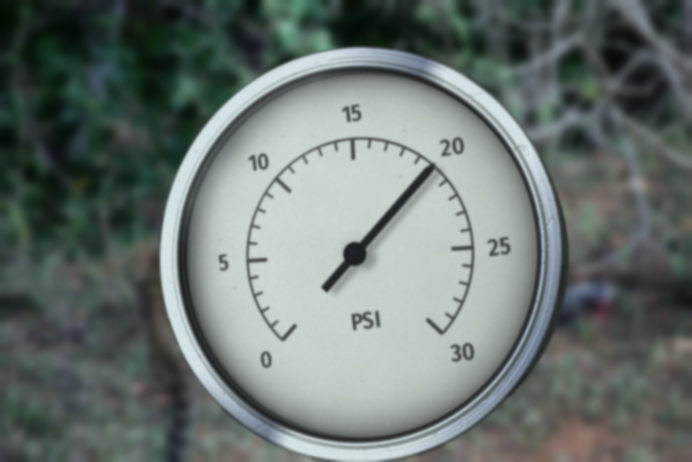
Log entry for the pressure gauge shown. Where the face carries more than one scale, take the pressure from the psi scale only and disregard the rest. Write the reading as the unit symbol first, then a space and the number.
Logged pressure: psi 20
